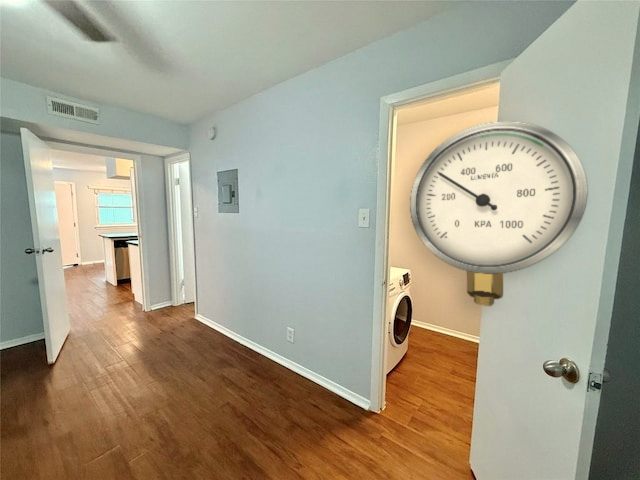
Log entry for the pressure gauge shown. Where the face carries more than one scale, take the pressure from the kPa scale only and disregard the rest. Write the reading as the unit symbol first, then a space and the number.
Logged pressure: kPa 300
